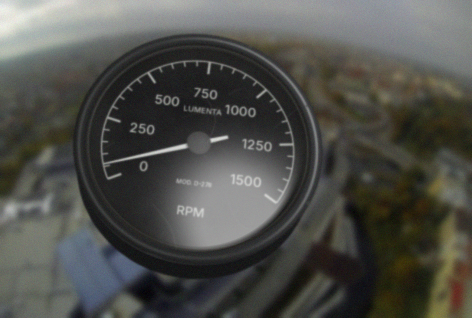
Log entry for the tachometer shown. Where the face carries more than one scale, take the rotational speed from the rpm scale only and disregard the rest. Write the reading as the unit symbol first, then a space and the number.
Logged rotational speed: rpm 50
